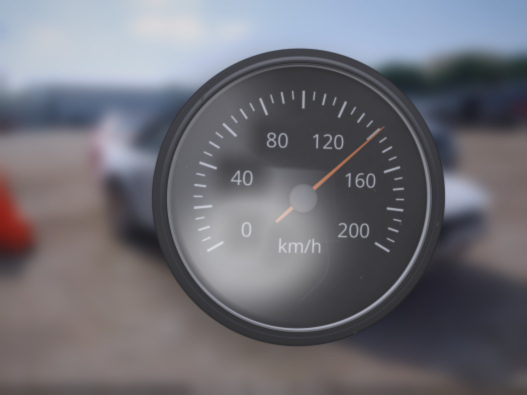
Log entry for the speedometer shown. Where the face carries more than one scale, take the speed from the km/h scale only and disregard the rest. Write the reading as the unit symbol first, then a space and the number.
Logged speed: km/h 140
